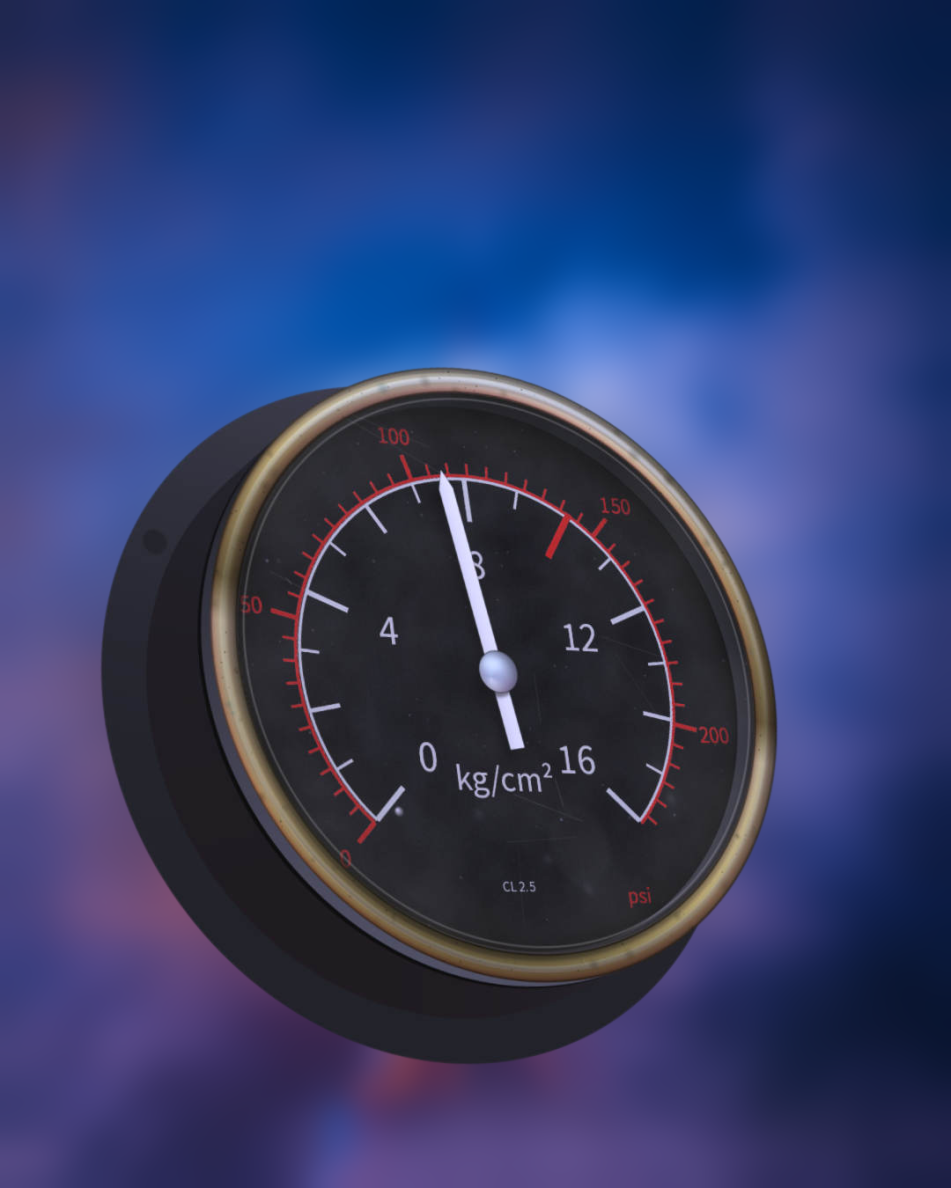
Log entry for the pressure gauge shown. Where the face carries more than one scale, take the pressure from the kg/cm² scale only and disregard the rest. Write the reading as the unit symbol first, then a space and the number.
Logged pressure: kg/cm² 7.5
